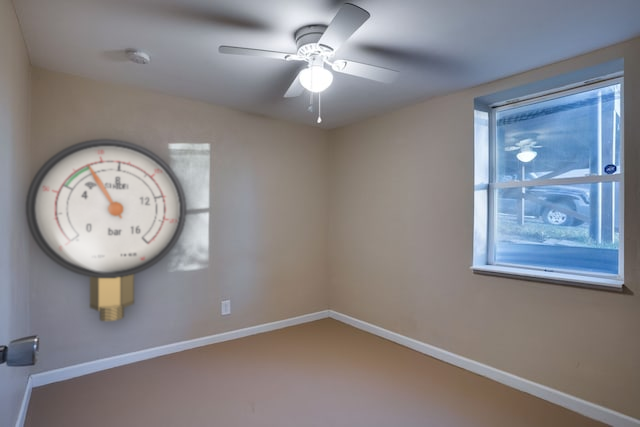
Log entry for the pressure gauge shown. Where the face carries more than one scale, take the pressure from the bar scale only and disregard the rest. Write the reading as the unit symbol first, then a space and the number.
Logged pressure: bar 6
